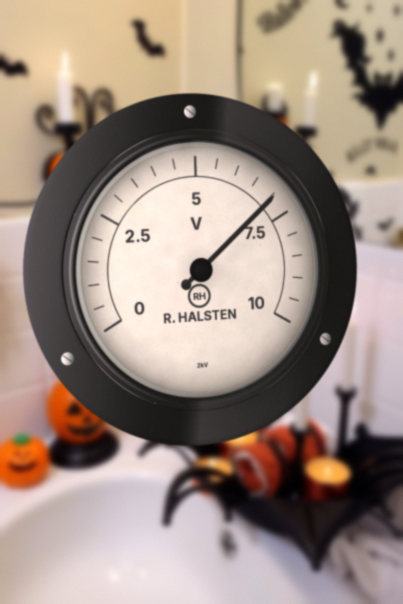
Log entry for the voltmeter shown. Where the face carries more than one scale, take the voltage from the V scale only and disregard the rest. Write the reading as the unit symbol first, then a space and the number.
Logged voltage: V 7
